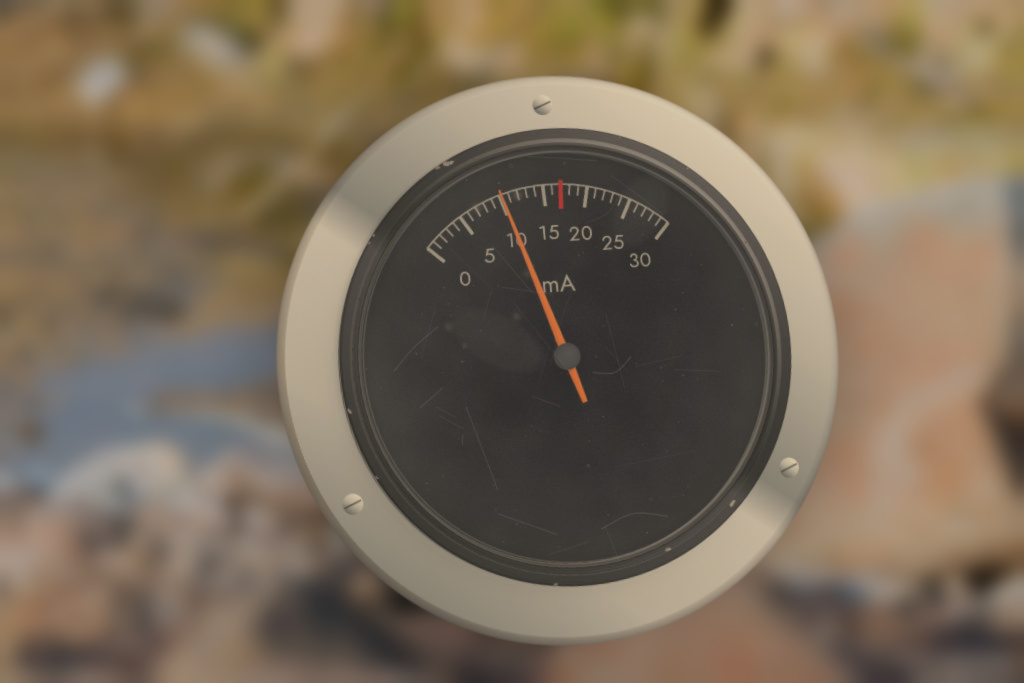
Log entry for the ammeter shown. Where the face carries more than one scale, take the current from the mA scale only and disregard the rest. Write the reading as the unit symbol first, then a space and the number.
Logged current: mA 10
